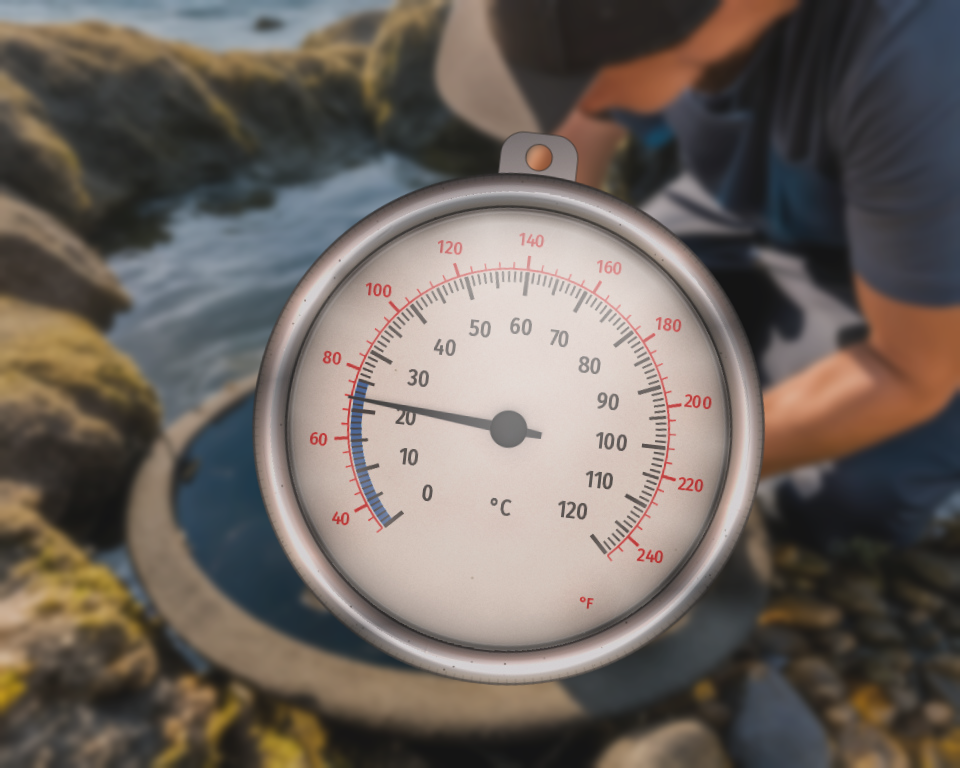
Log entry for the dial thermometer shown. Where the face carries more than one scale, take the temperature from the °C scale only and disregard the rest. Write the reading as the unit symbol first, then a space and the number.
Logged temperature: °C 22
